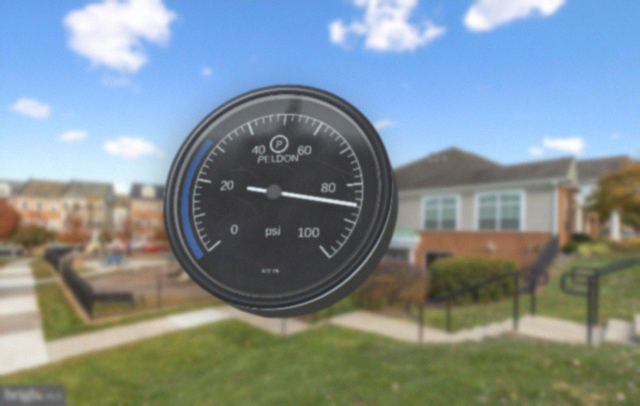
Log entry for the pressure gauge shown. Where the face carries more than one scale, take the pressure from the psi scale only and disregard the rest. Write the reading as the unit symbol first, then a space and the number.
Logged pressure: psi 86
